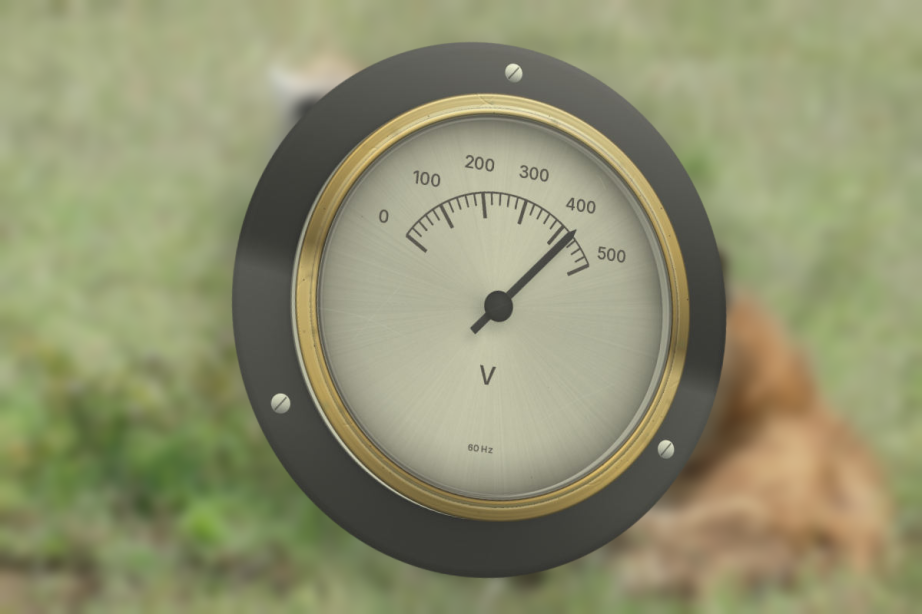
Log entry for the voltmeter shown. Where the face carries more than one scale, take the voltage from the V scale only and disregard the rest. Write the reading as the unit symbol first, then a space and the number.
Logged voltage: V 420
